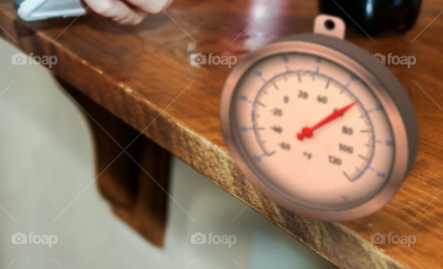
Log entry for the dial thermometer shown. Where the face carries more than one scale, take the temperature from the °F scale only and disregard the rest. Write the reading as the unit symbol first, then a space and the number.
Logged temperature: °F 60
